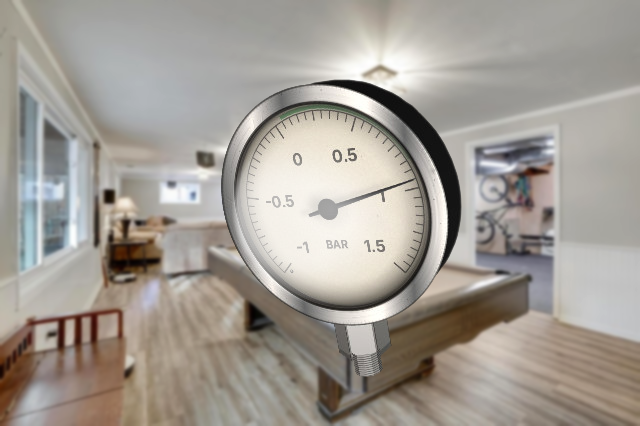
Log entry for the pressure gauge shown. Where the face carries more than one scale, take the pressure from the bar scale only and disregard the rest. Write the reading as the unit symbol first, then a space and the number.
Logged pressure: bar 0.95
